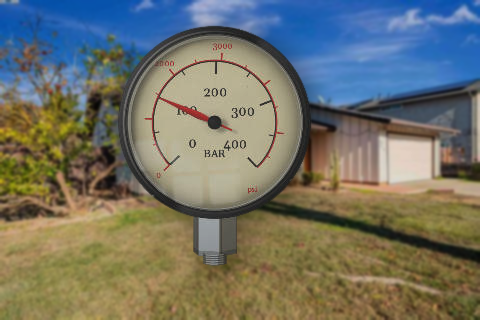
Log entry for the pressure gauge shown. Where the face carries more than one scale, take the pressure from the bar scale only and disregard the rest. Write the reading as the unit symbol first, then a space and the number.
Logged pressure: bar 100
